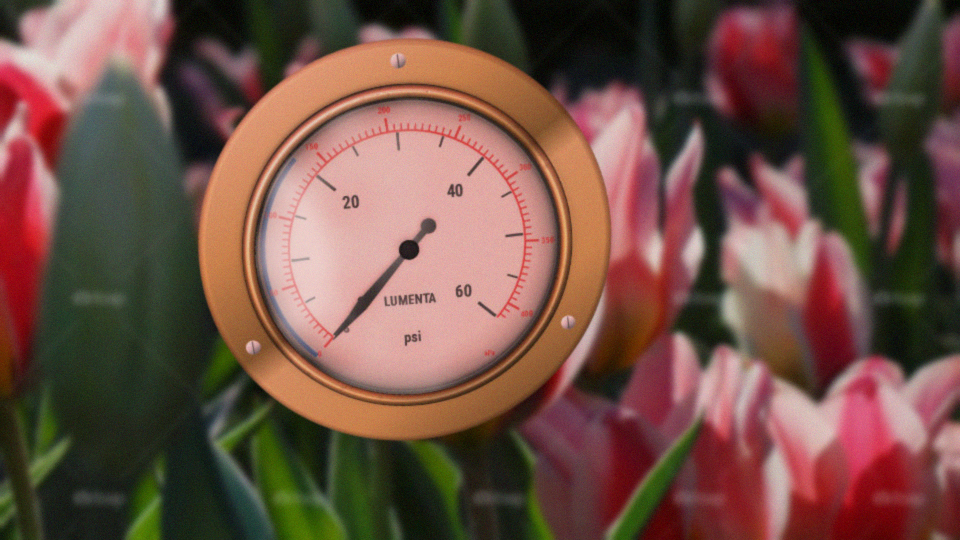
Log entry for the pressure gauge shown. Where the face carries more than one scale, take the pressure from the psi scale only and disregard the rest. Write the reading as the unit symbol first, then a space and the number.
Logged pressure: psi 0
